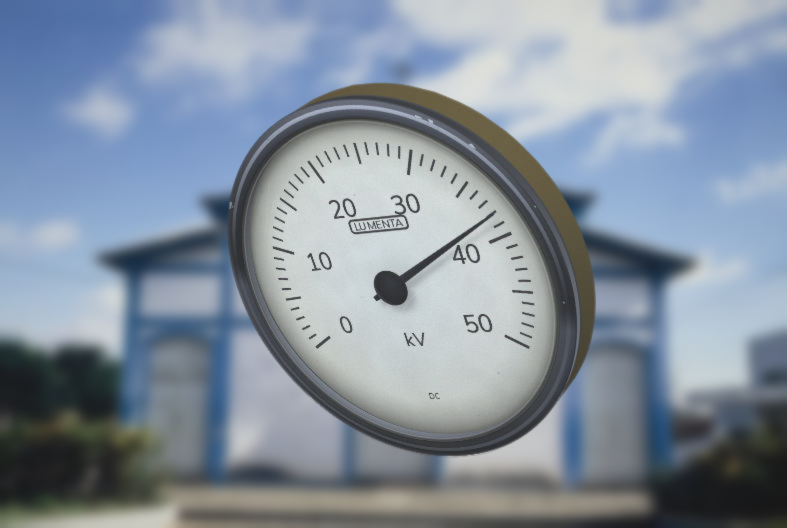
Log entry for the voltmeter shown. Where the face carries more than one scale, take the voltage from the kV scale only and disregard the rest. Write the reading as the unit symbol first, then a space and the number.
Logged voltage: kV 38
